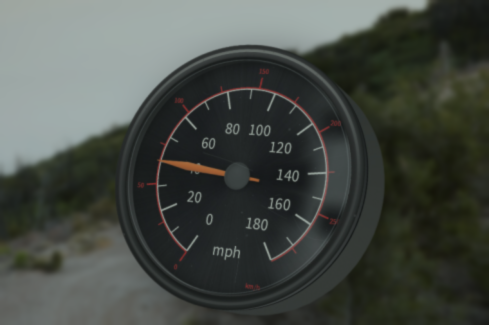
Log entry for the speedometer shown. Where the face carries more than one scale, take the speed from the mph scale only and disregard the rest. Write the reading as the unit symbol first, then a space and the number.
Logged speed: mph 40
